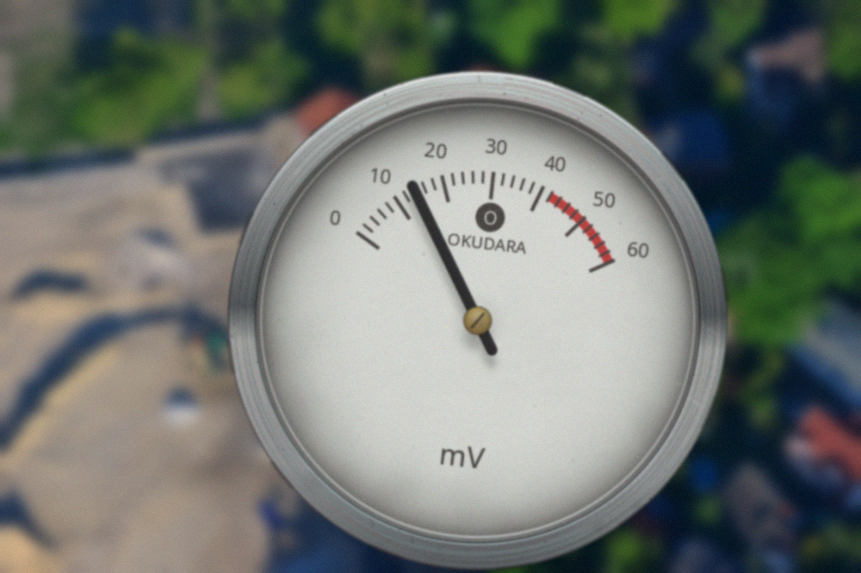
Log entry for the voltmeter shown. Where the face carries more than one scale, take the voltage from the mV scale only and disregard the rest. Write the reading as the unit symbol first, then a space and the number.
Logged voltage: mV 14
